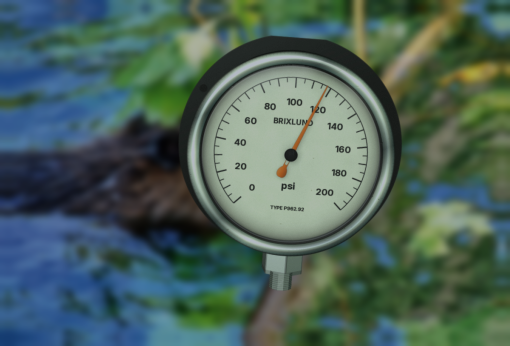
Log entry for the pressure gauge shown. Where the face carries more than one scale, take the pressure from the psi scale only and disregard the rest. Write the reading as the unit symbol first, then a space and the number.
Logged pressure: psi 117.5
